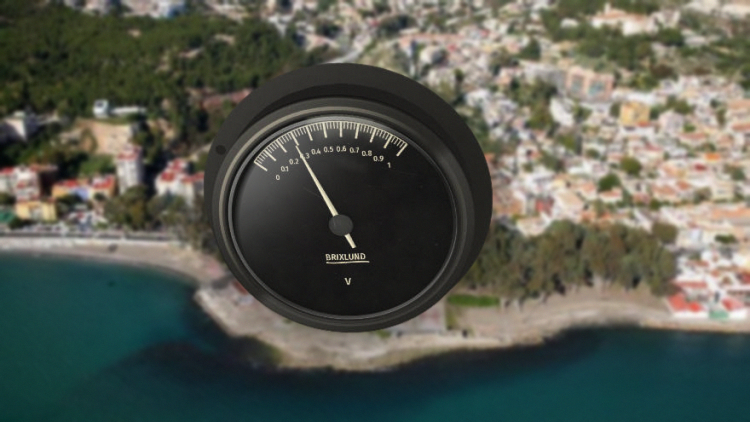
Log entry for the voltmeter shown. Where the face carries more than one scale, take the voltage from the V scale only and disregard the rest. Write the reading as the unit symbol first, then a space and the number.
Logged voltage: V 0.3
